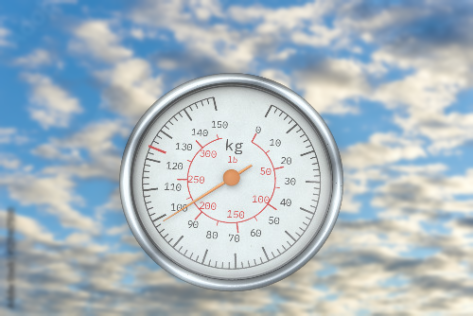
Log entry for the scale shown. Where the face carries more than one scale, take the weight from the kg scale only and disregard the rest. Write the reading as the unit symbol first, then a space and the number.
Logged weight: kg 98
